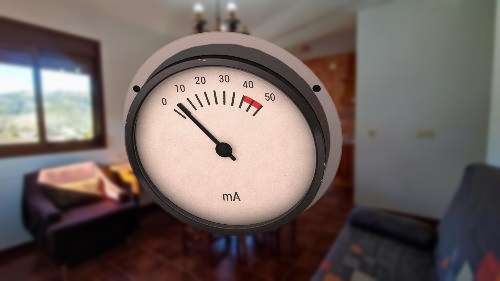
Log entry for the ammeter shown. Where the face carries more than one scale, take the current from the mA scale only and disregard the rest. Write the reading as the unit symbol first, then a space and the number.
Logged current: mA 5
